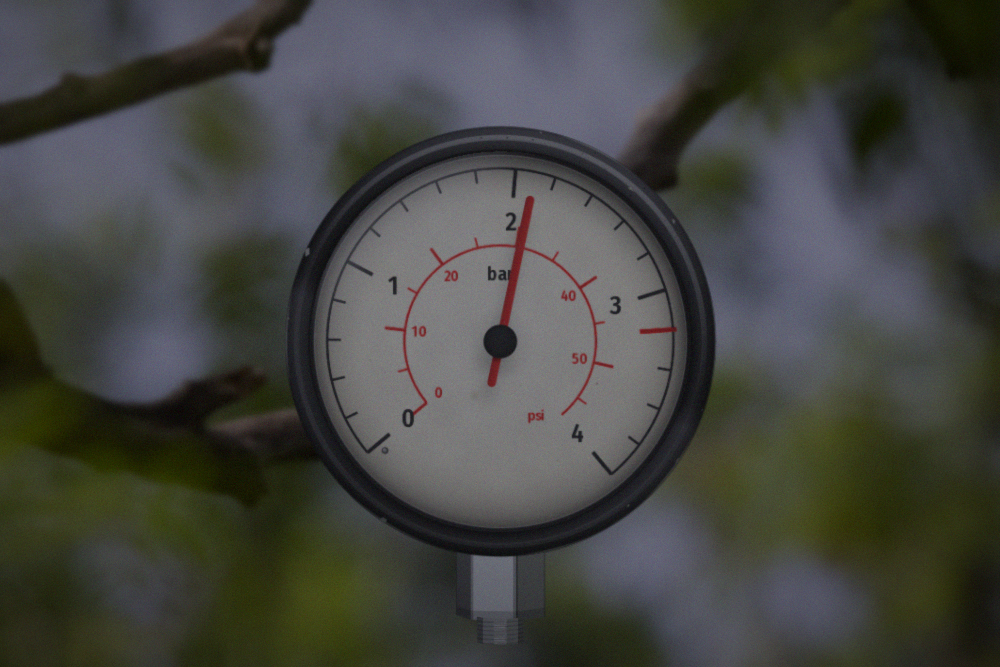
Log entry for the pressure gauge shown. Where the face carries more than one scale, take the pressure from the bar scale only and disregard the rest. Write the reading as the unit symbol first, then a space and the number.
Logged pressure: bar 2.1
